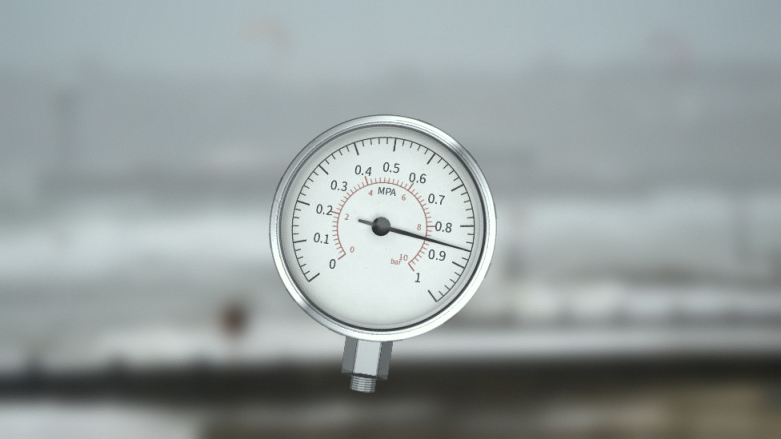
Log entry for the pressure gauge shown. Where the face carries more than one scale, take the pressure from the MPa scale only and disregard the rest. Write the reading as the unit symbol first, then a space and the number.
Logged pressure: MPa 0.86
